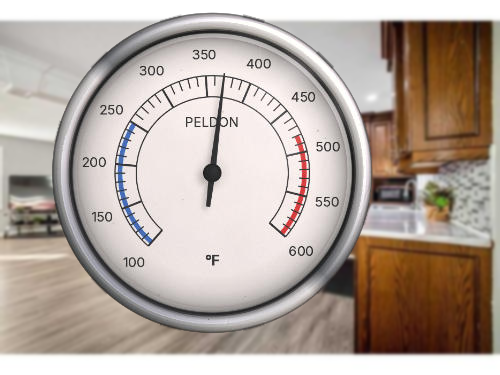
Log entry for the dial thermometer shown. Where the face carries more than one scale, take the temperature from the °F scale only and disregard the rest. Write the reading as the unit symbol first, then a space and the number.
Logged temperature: °F 370
